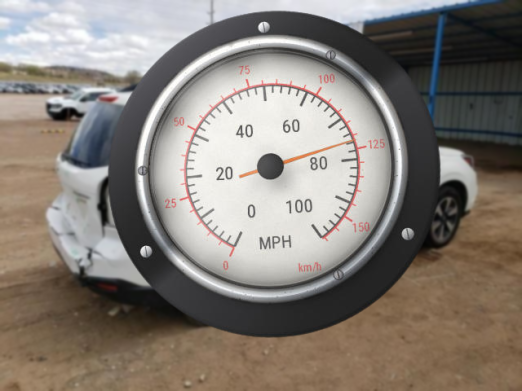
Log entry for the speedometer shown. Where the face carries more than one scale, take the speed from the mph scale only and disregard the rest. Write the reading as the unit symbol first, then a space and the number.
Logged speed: mph 76
